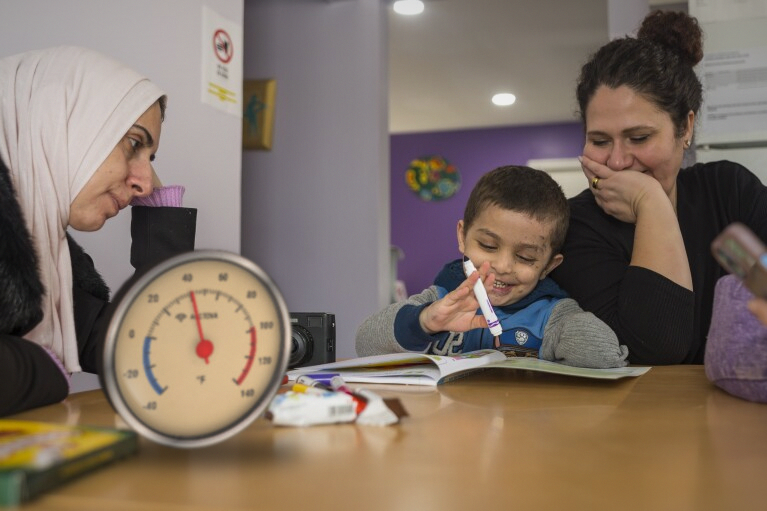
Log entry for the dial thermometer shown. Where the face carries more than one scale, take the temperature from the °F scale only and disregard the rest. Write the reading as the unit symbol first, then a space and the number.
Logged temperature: °F 40
